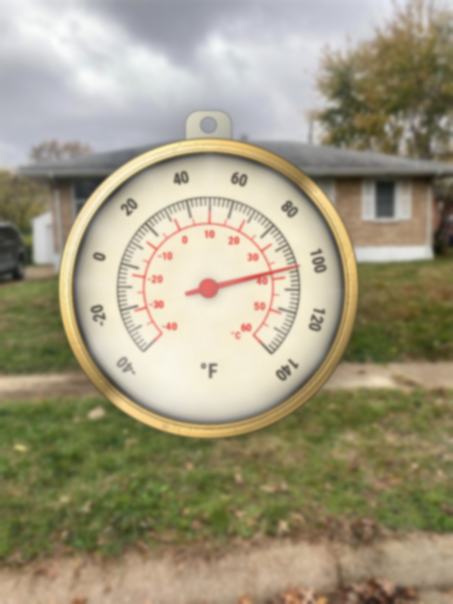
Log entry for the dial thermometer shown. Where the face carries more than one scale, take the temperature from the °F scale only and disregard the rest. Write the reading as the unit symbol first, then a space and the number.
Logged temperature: °F 100
